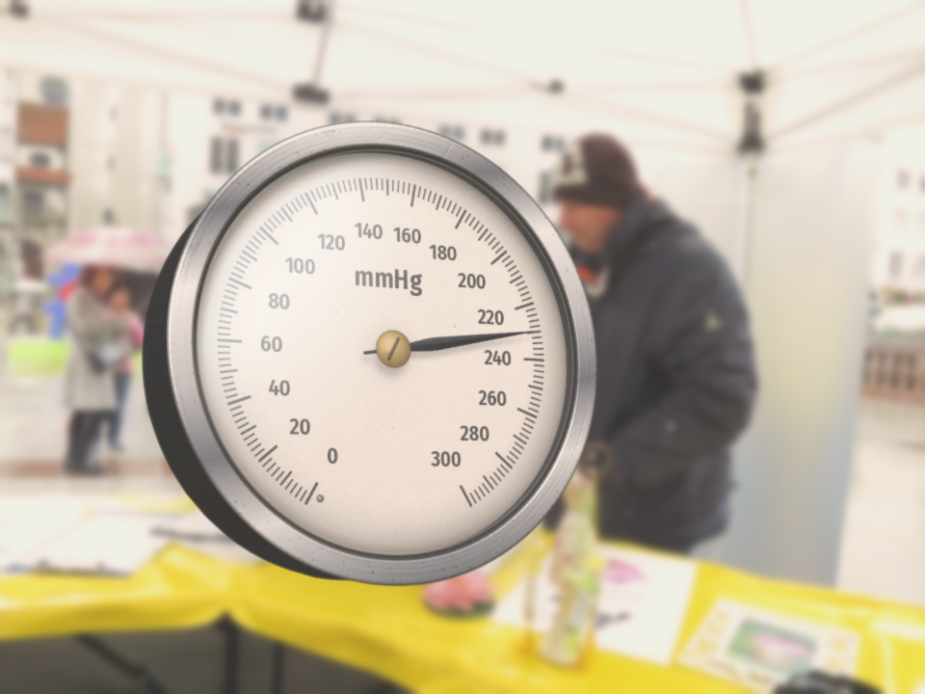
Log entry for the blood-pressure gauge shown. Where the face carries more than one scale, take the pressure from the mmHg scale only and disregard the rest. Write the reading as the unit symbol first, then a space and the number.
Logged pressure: mmHg 230
